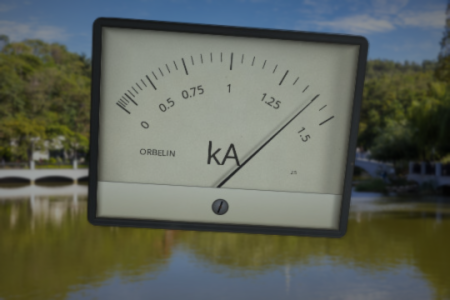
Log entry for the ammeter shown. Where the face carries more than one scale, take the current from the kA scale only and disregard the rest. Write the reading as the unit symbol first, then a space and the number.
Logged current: kA 1.4
